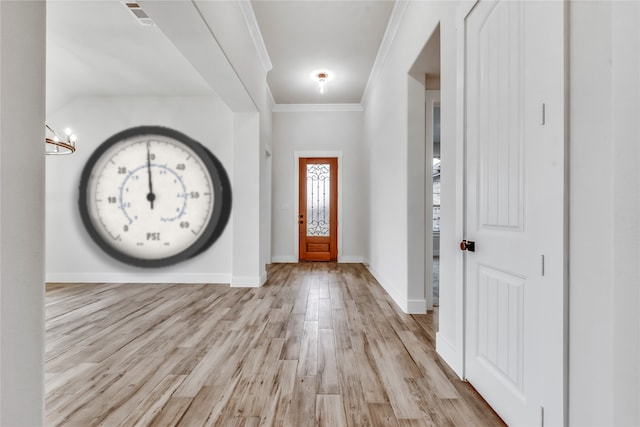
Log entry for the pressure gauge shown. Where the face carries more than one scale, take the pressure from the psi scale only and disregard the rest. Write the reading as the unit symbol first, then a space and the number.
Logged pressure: psi 30
